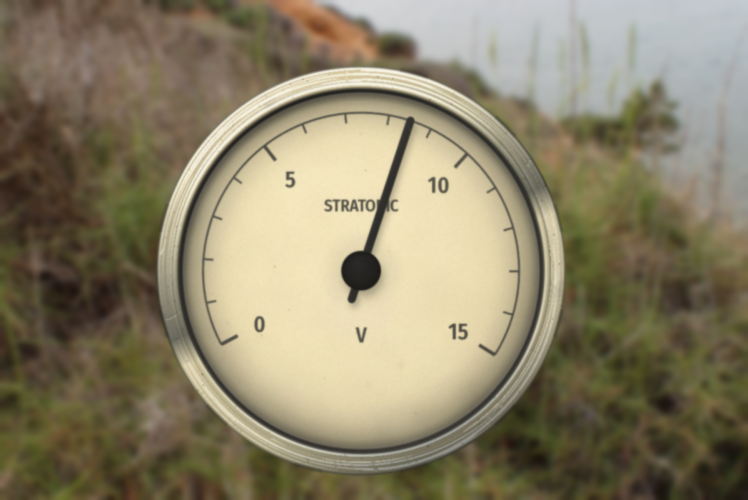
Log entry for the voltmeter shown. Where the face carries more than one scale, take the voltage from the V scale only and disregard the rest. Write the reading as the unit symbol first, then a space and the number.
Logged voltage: V 8.5
